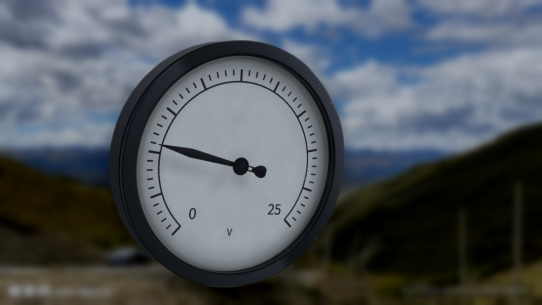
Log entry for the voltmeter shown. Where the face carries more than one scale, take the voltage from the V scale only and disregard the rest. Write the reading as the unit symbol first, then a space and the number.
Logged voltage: V 5.5
